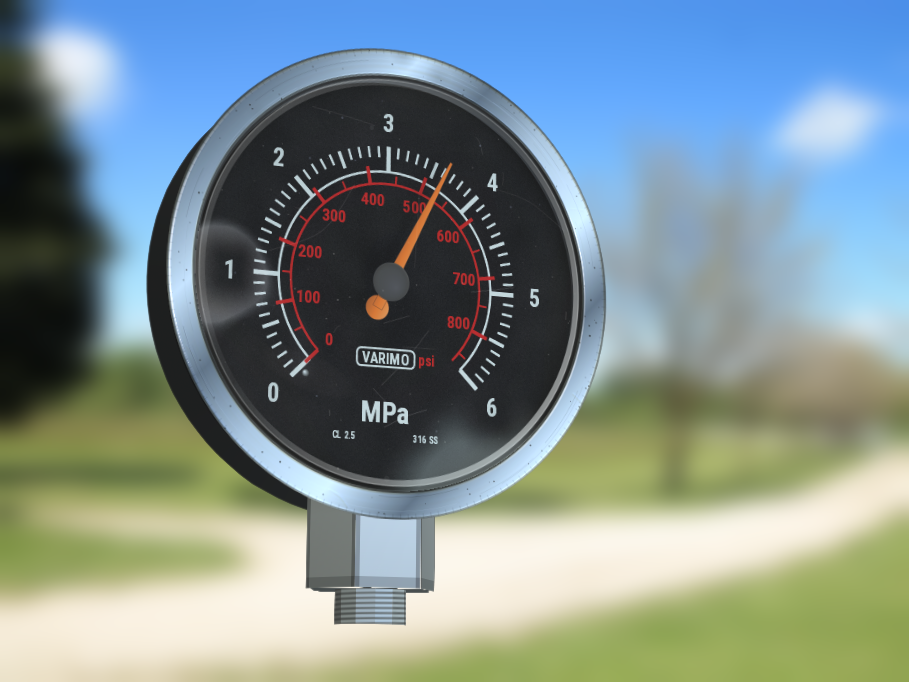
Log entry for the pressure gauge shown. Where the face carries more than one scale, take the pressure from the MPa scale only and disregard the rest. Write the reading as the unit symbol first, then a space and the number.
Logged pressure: MPa 3.6
